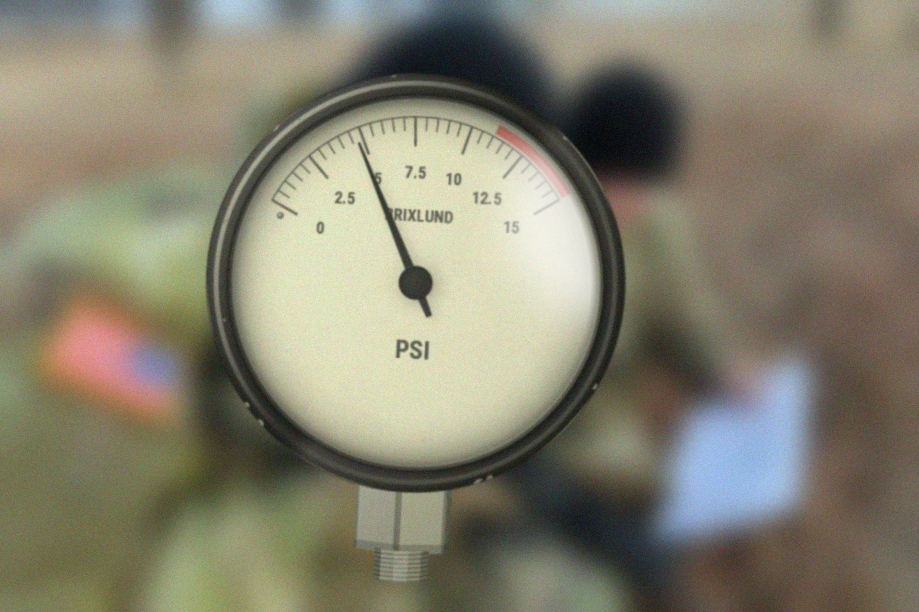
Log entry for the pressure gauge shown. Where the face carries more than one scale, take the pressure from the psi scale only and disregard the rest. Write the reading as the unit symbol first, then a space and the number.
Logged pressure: psi 4.75
